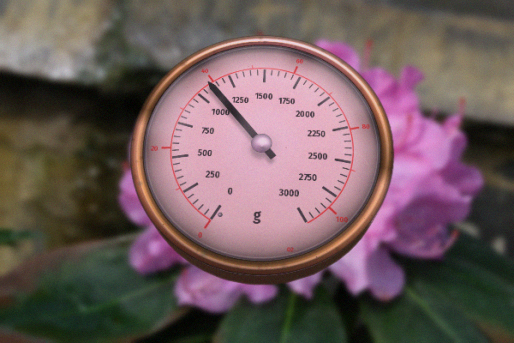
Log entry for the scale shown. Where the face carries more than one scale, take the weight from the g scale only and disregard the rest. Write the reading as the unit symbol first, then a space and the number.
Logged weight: g 1100
